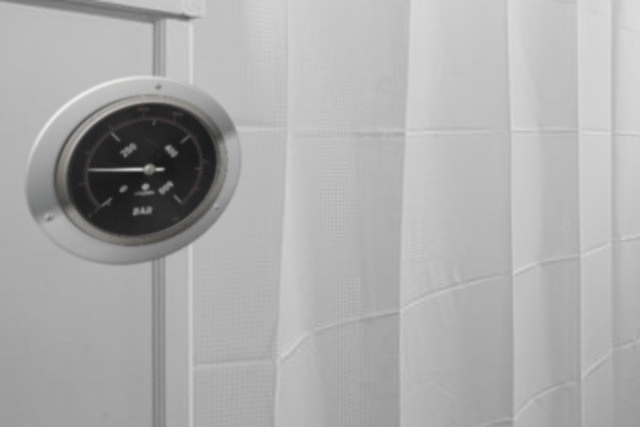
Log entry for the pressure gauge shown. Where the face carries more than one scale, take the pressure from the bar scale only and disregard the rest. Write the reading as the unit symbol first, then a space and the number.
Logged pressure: bar 100
